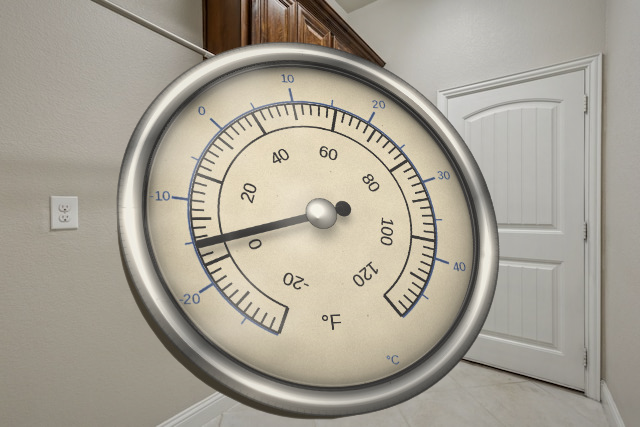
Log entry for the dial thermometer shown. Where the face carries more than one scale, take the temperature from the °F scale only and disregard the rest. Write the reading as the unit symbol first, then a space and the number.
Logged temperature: °F 4
